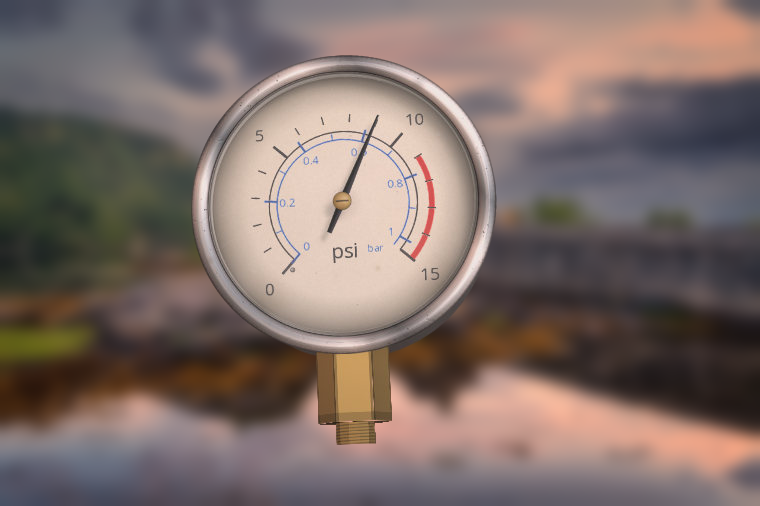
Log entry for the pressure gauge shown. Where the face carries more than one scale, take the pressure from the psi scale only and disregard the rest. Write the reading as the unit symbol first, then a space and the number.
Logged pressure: psi 9
